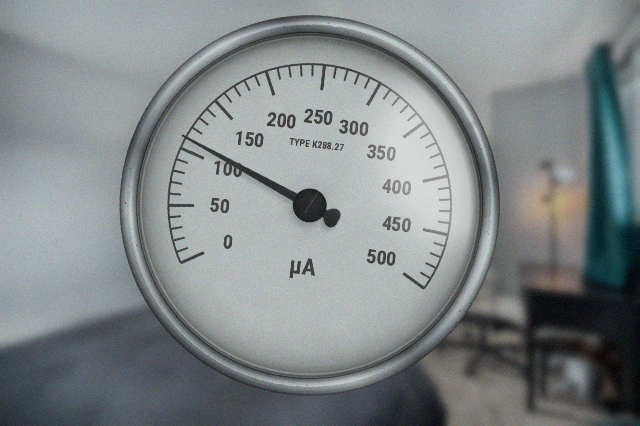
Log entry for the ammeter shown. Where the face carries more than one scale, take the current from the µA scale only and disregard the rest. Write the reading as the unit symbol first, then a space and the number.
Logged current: µA 110
